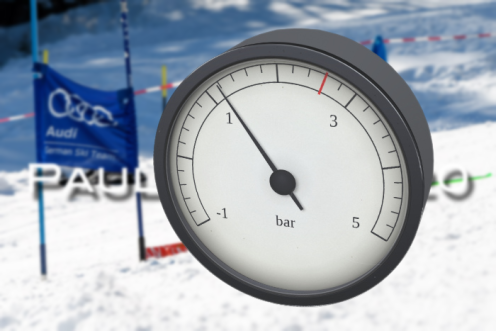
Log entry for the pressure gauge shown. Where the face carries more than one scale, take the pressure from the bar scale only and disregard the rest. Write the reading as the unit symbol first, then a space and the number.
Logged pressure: bar 1.2
